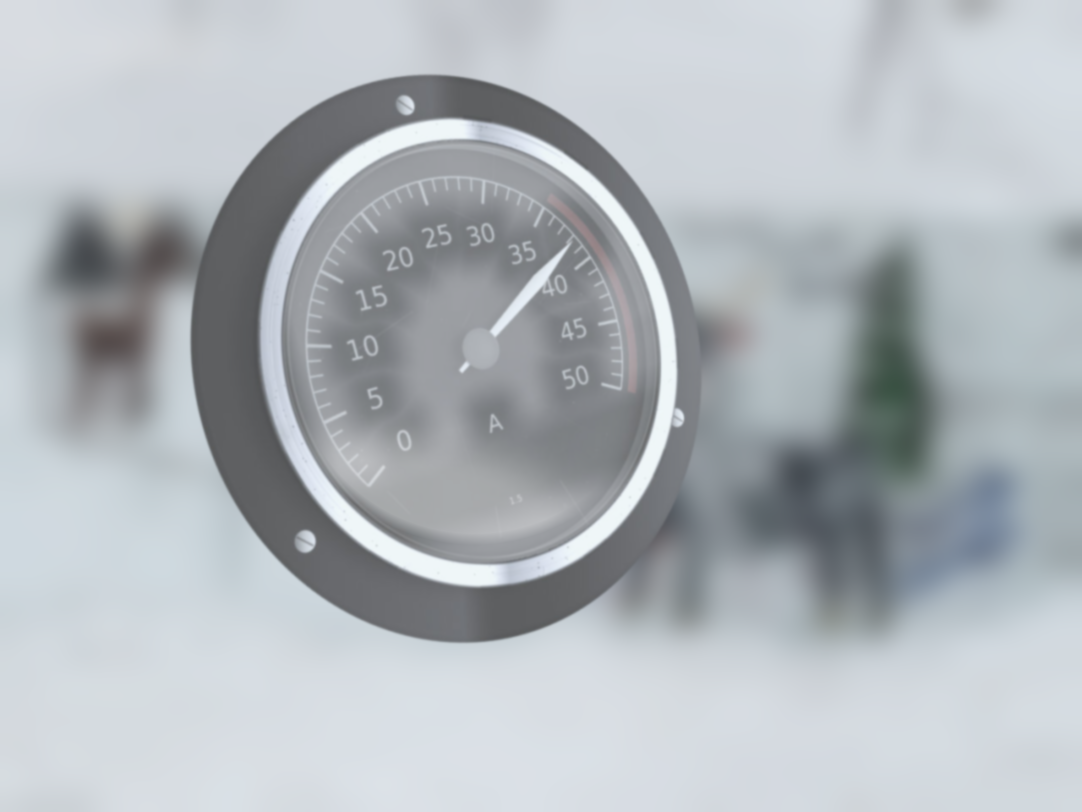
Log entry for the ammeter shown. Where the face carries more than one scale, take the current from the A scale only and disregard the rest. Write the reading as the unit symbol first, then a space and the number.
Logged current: A 38
